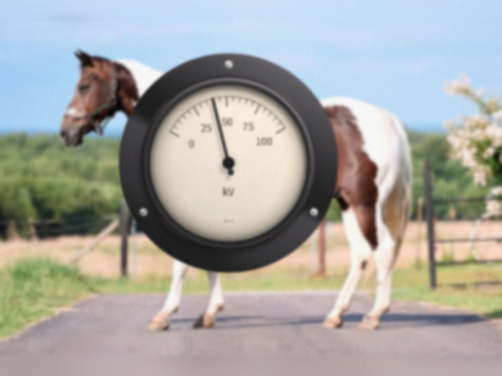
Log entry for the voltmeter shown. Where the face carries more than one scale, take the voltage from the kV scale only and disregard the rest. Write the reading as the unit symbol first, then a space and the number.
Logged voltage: kV 40
